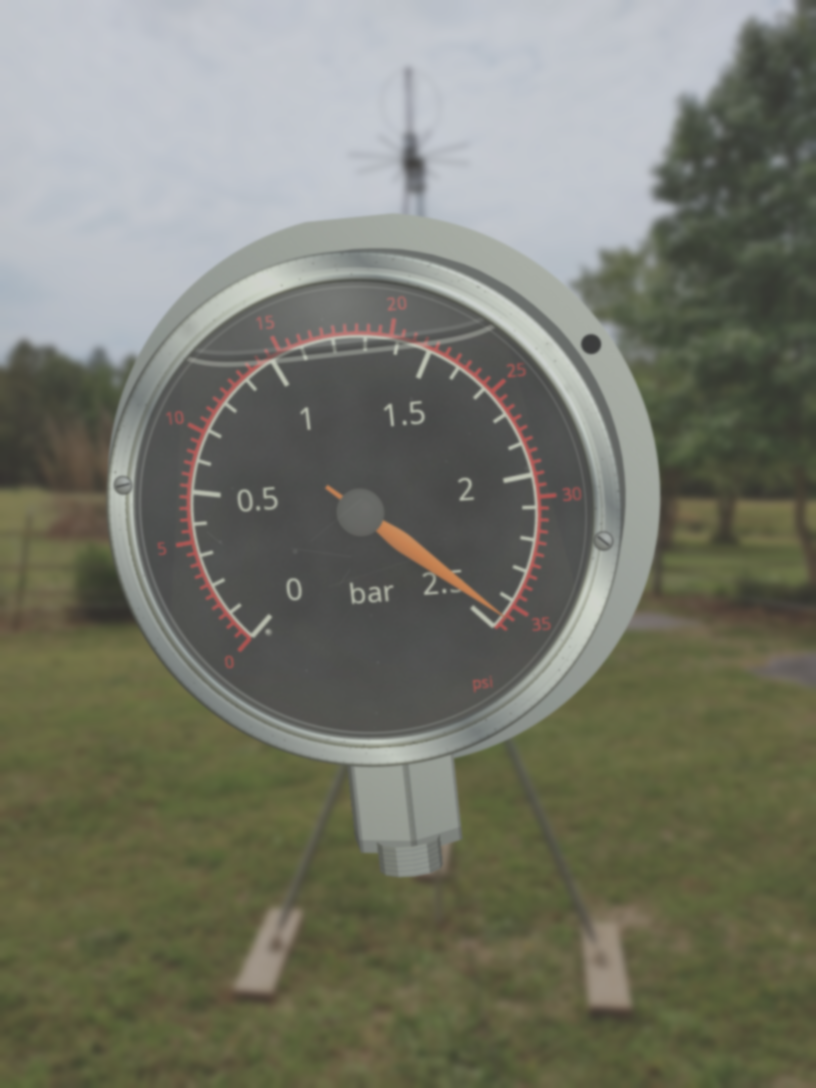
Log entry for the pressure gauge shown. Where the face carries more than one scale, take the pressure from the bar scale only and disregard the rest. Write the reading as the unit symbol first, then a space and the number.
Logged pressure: bar 2.45
